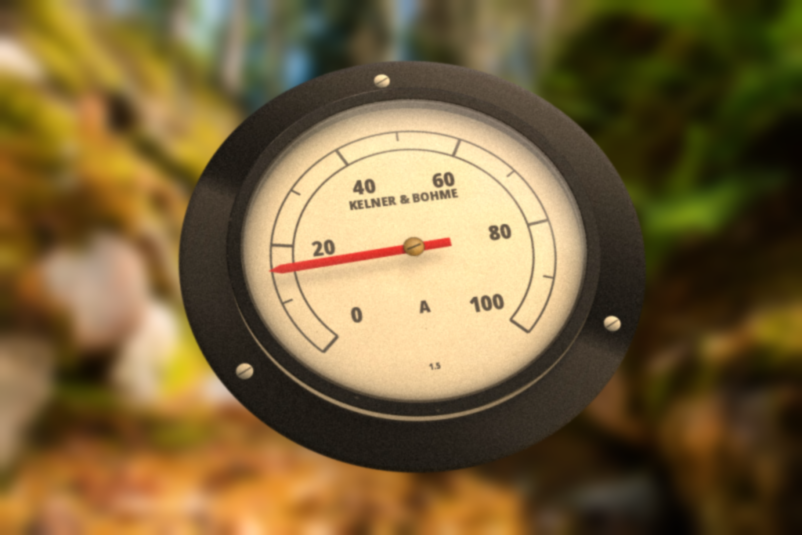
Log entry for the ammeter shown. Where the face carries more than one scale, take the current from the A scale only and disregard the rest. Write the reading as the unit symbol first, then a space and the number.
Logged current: A 15
